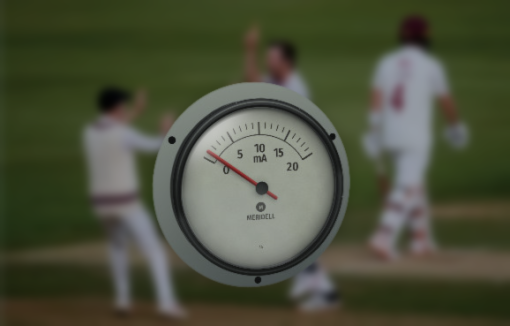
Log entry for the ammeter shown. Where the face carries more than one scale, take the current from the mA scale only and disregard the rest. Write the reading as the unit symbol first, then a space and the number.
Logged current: mA 1
